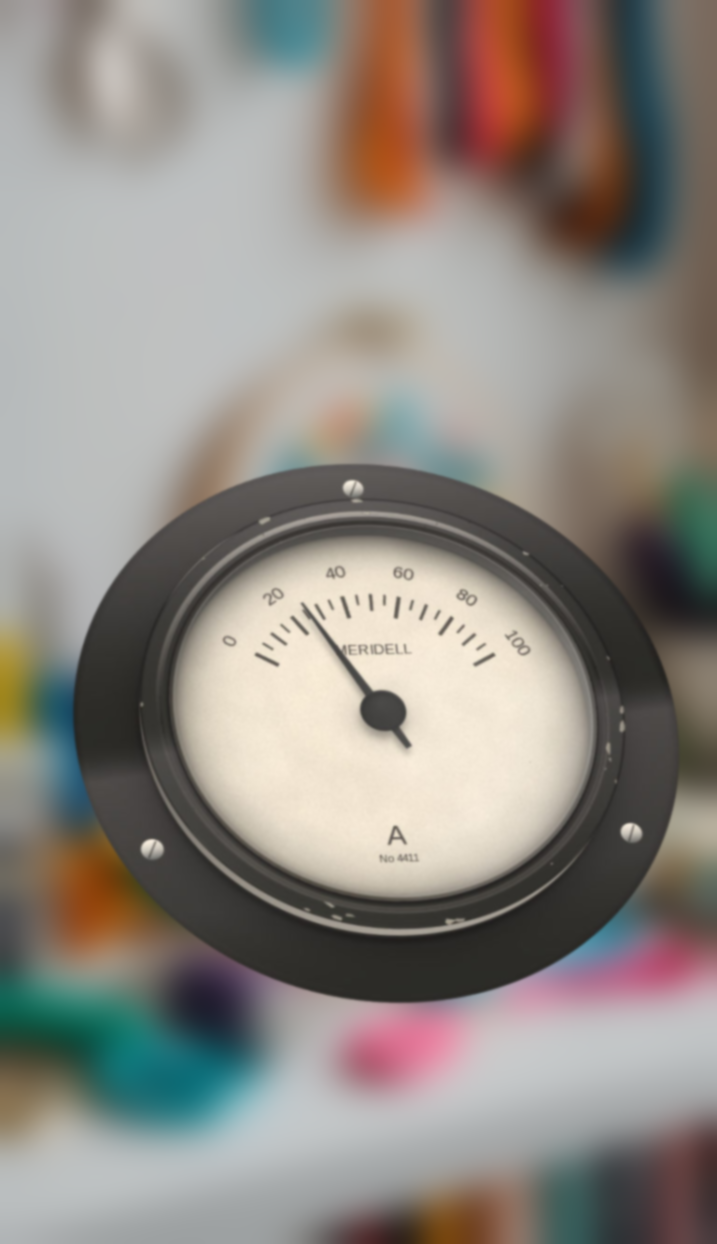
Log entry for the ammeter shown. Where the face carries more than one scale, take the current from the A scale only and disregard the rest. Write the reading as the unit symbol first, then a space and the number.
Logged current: A 25
